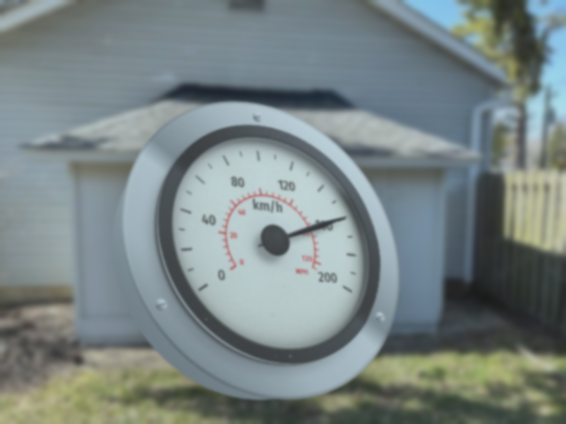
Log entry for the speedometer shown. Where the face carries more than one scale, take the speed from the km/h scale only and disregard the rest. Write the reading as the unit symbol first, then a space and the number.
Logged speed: km/h 160
